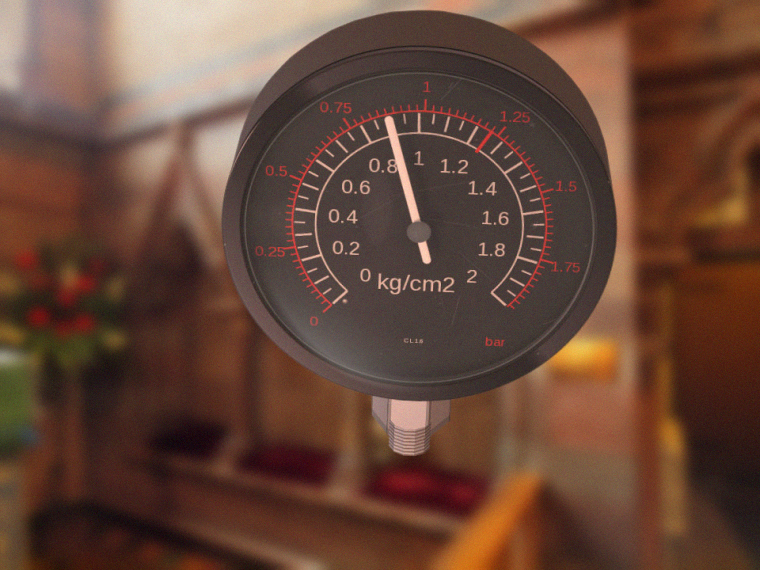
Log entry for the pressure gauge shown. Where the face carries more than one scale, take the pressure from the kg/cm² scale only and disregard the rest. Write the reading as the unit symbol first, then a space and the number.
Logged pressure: kg/cm² 0.9
